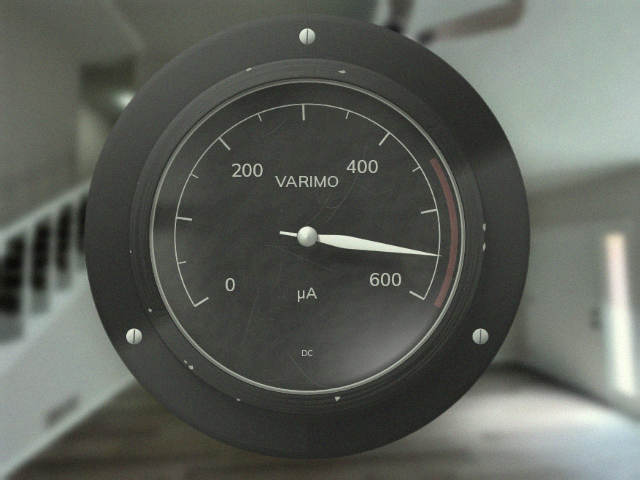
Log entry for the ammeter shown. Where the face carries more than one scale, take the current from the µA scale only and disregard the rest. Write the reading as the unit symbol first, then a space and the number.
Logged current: µA 550
